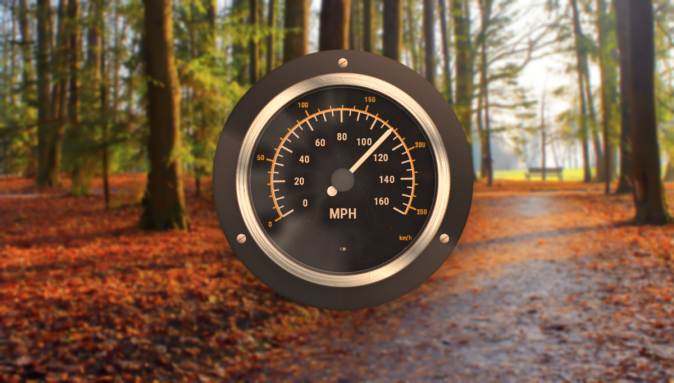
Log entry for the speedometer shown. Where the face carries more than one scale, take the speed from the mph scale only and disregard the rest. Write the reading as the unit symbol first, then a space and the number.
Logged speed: mph 110
